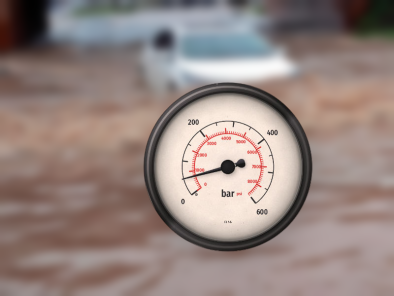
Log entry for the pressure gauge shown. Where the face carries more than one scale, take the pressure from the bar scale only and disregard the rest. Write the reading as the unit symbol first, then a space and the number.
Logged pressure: bar 50
